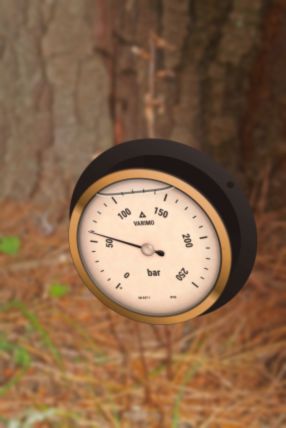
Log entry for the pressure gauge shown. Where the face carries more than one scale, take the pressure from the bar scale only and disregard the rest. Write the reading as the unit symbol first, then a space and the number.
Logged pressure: bar 60
